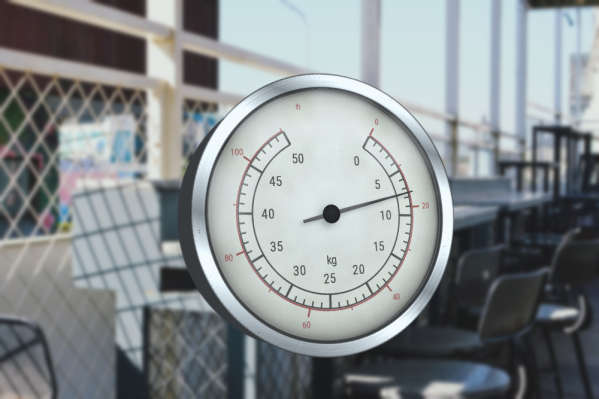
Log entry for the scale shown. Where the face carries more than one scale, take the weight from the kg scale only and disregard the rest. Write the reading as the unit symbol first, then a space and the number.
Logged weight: kg 7.5
